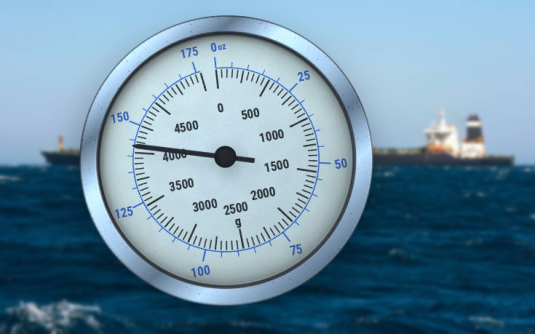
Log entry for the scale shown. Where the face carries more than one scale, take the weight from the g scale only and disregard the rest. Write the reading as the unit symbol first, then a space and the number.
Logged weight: g 4050
